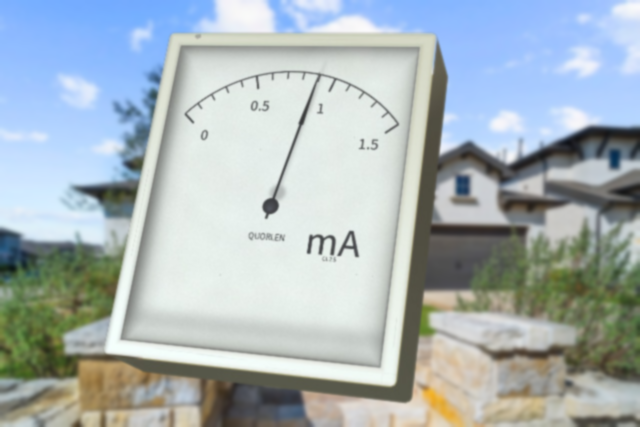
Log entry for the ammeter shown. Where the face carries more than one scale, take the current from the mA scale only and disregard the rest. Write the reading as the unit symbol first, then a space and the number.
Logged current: mA 0.9
